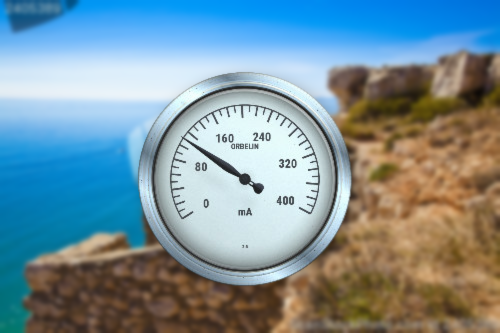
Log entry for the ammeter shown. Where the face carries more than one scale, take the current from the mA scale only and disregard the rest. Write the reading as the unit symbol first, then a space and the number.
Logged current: mA 110
